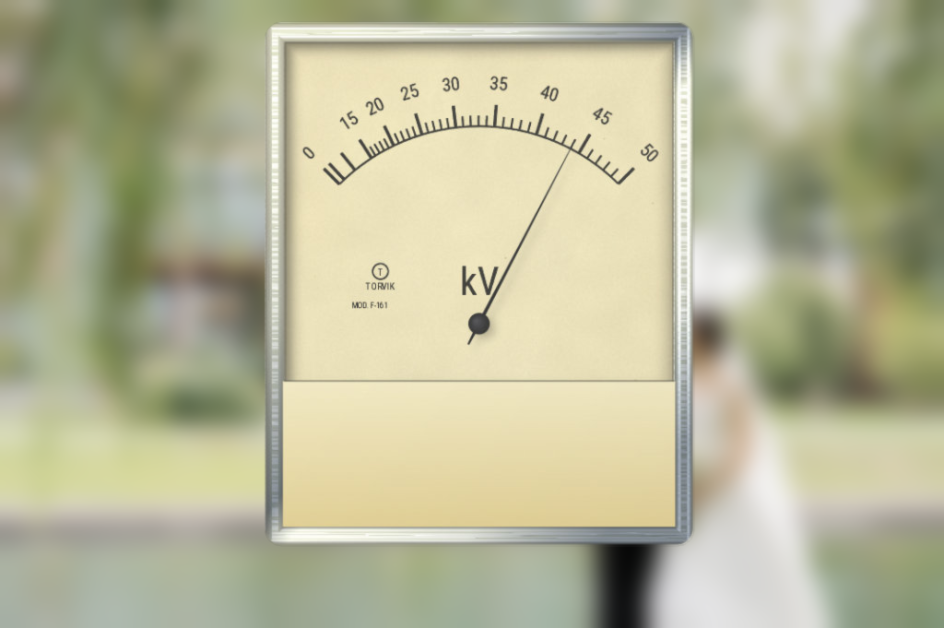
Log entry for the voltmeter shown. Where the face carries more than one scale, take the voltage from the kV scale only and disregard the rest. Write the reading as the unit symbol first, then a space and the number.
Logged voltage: kV 44
